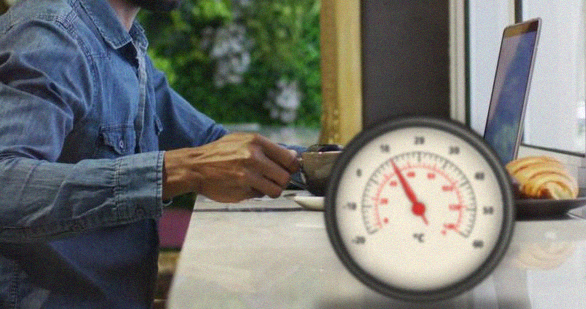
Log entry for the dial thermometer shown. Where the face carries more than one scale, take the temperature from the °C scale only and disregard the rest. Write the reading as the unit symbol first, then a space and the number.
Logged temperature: °C 10
